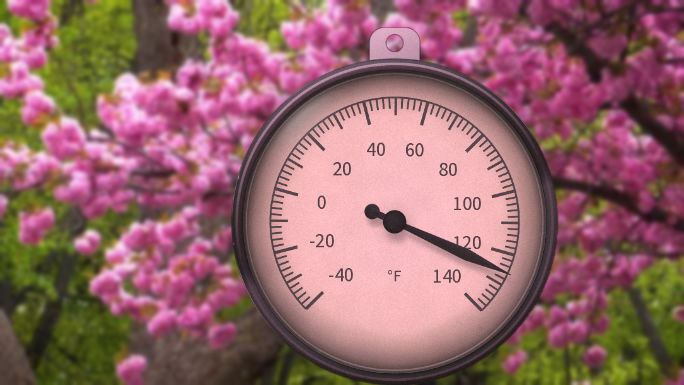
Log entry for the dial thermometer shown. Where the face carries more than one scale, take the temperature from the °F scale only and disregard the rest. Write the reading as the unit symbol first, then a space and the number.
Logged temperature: °F 126
